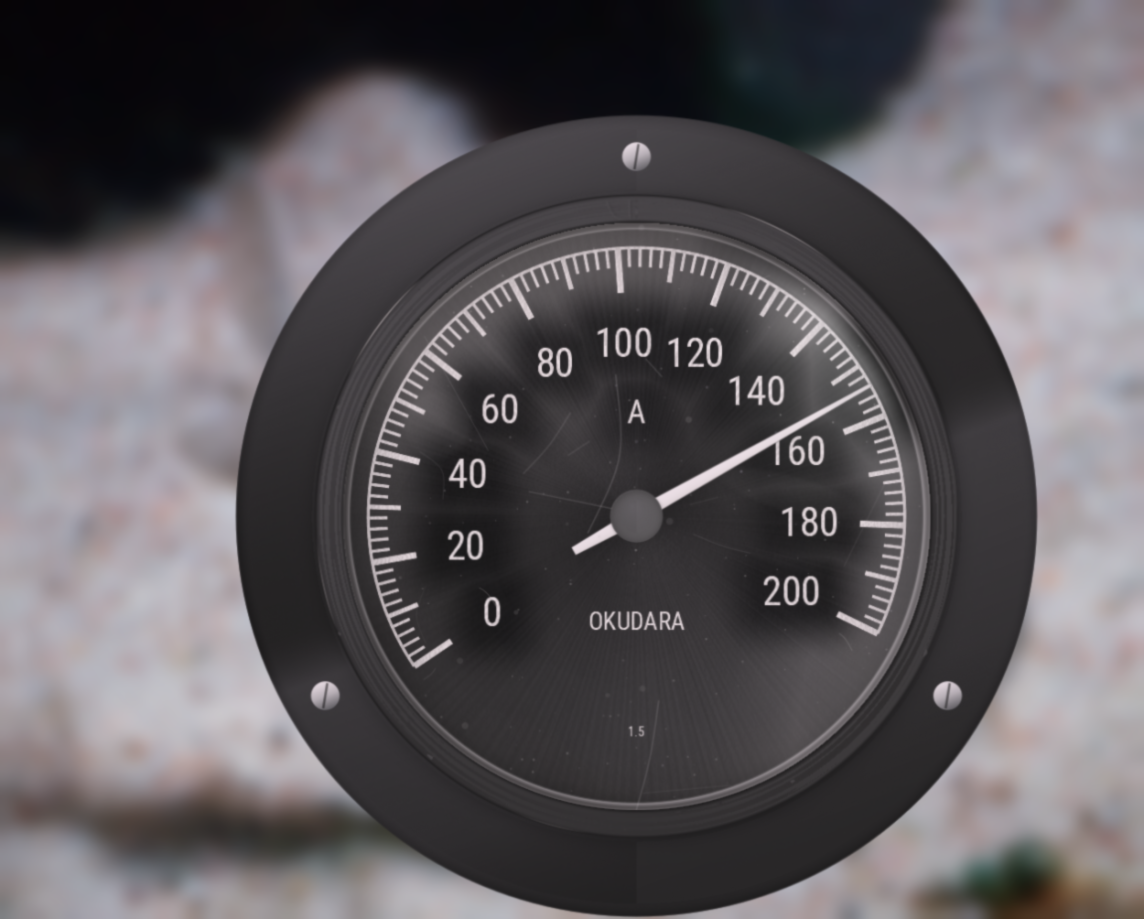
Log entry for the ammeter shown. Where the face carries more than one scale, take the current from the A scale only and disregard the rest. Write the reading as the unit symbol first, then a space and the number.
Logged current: A 154
